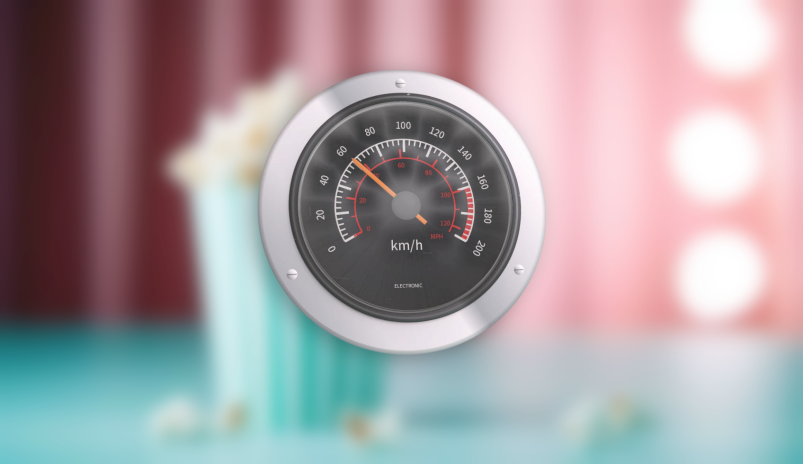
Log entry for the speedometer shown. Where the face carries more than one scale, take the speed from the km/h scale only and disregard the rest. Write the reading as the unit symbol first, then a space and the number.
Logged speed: km/h 60
